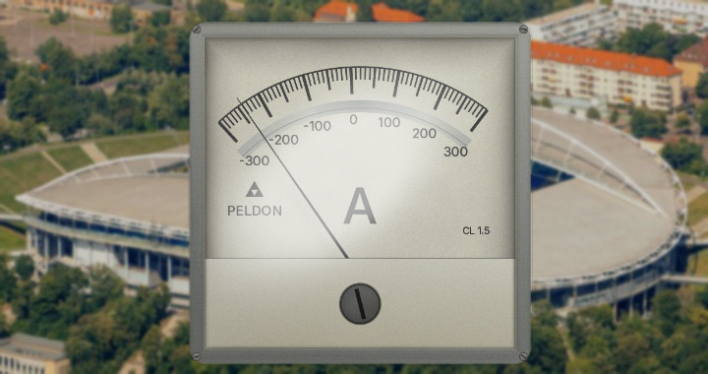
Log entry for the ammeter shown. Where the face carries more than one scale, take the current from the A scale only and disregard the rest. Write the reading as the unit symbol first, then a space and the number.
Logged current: A -240
